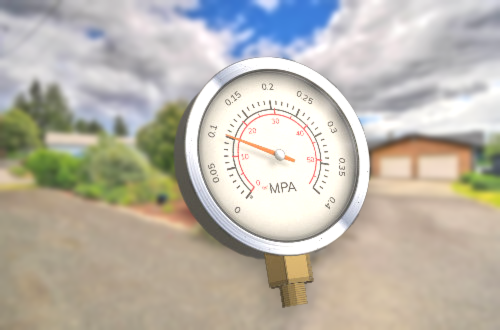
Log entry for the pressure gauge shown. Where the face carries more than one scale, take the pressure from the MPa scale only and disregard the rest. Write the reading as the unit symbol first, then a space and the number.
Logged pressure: MPa 0.1
